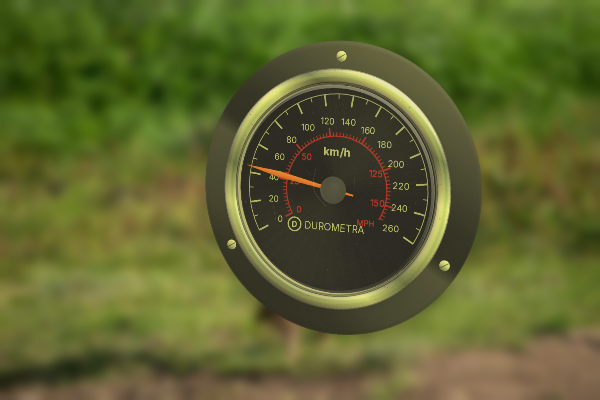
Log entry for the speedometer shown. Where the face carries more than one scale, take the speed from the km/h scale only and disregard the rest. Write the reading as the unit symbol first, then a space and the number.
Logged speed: km/h 45
